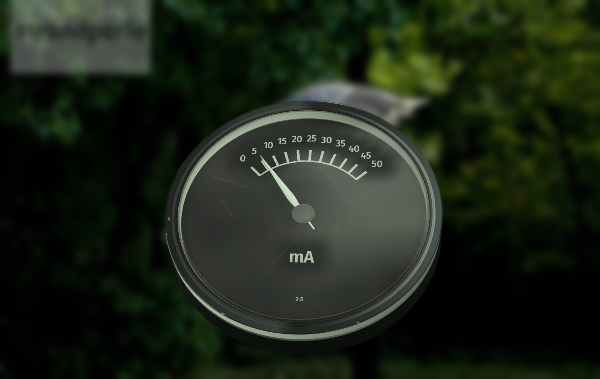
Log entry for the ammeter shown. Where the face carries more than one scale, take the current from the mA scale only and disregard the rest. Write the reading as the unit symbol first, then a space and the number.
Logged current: mA 5
